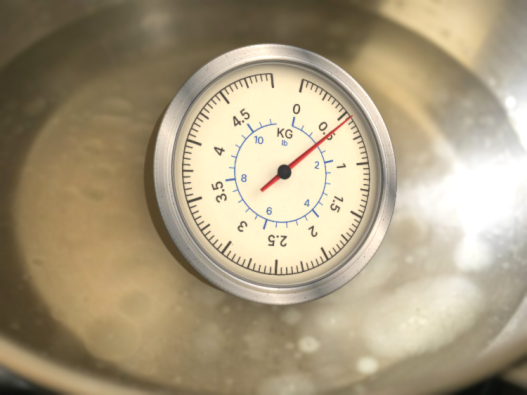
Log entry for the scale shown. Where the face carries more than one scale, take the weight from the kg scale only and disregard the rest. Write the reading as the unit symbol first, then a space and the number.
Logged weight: kg 0.55
